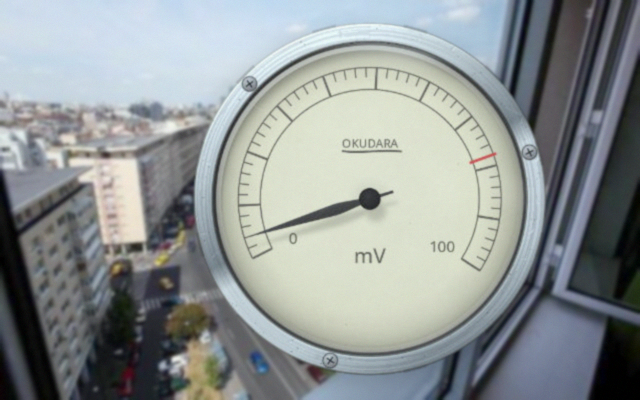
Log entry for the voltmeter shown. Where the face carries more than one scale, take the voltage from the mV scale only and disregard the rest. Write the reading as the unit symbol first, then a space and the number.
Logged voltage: mV 4
